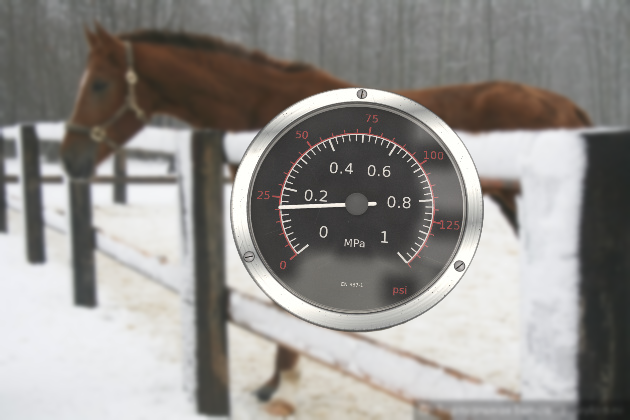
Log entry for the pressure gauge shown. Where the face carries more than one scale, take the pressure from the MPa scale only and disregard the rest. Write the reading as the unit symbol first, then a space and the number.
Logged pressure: MPa 0.14
